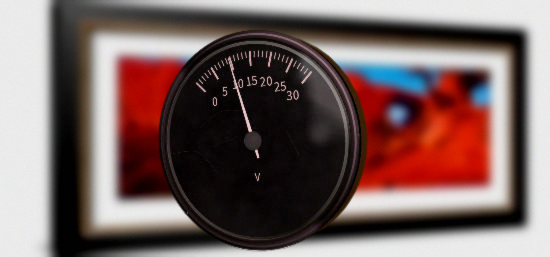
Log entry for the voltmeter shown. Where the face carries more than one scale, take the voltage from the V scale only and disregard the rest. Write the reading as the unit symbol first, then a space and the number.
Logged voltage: V 10
